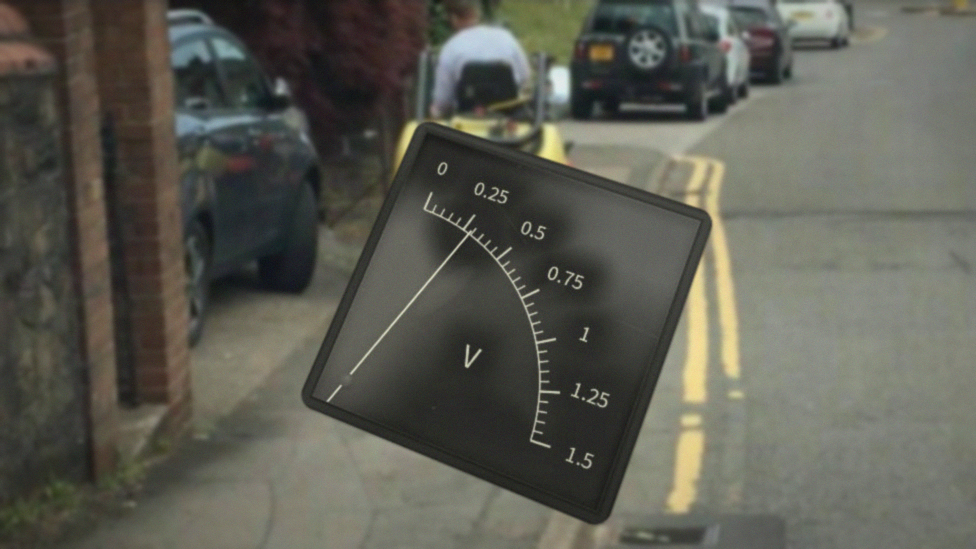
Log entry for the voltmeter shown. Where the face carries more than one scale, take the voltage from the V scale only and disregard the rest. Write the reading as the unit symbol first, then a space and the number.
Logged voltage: V 0.3
